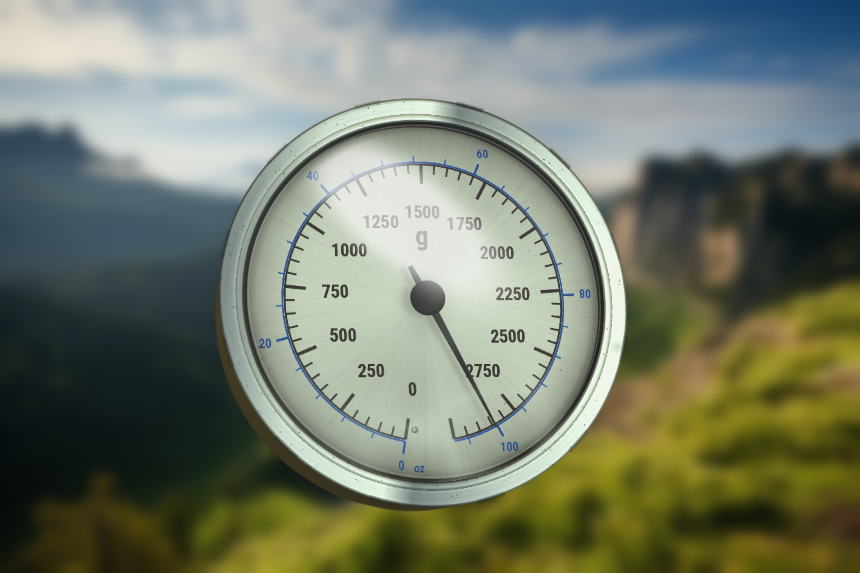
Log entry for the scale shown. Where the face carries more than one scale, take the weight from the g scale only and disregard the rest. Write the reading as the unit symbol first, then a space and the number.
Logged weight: g 2850
